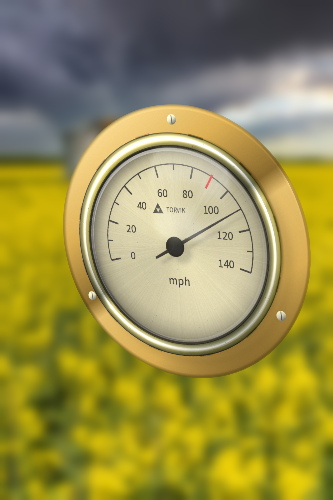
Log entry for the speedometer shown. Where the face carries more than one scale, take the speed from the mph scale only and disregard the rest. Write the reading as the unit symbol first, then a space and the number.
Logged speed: mph 110
